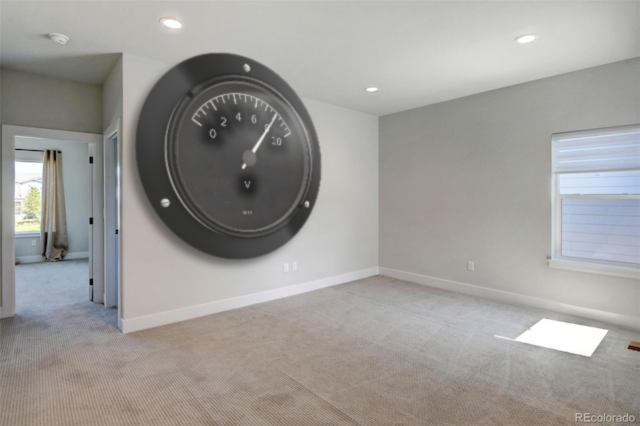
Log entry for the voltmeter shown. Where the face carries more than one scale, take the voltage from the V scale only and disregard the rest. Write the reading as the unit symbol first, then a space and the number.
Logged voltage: V 8
